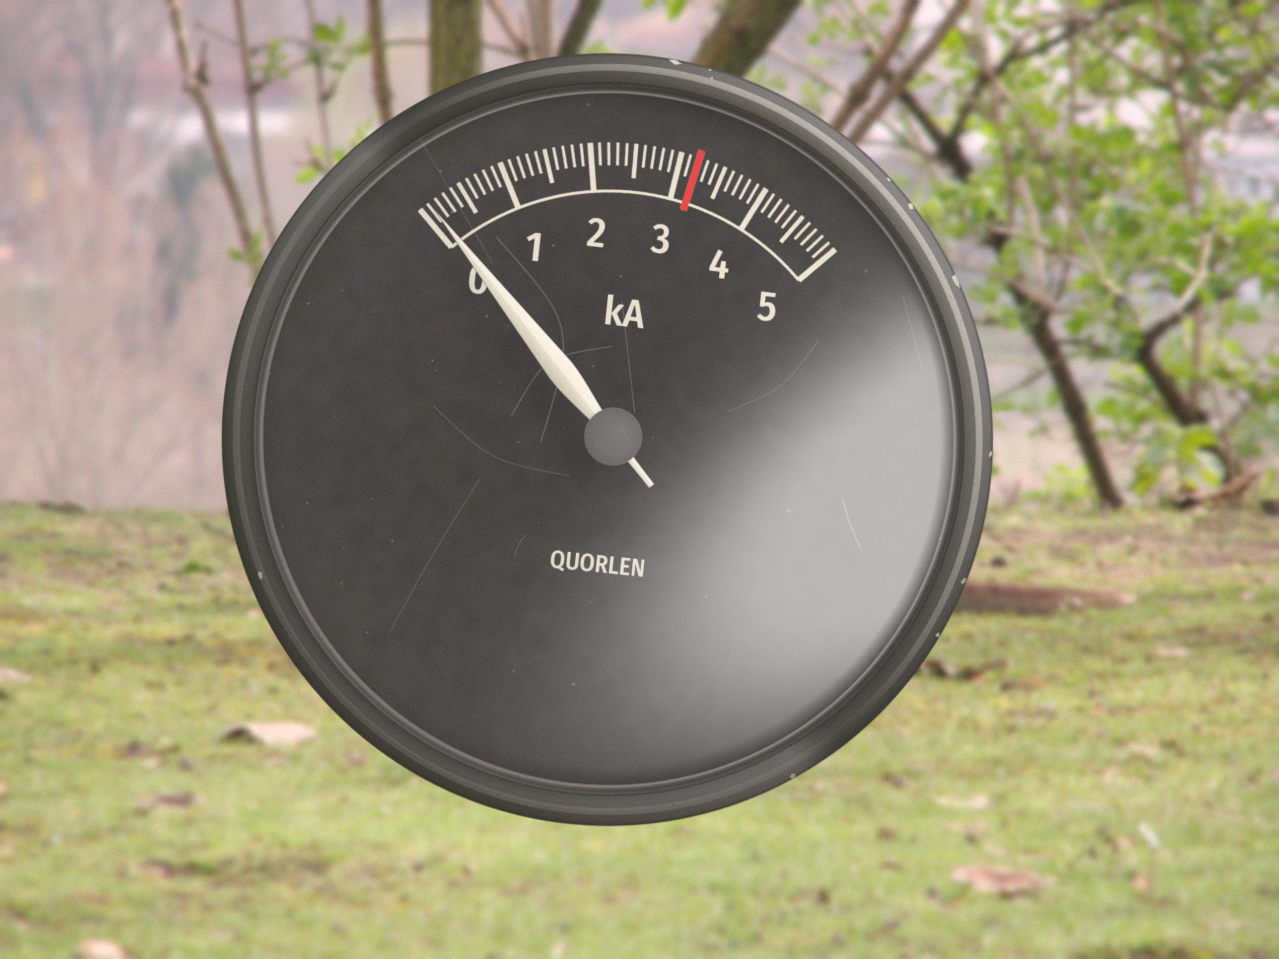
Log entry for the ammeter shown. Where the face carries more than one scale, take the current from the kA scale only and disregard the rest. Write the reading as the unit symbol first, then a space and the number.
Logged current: kA 0.1
